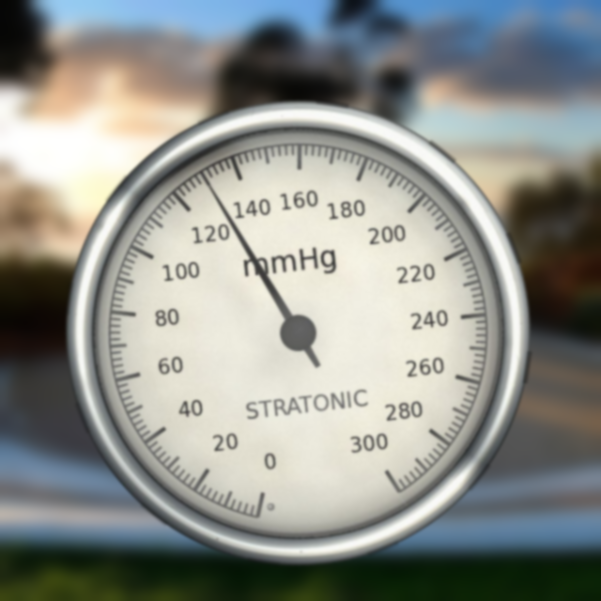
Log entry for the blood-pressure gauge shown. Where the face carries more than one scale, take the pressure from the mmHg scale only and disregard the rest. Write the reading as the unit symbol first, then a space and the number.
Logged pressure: mmHg 130
